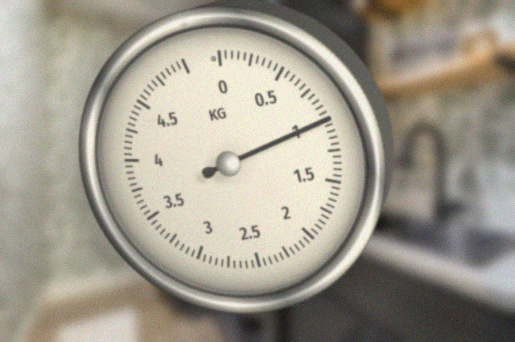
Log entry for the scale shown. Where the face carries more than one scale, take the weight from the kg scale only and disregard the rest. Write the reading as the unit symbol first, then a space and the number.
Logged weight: kg 1
